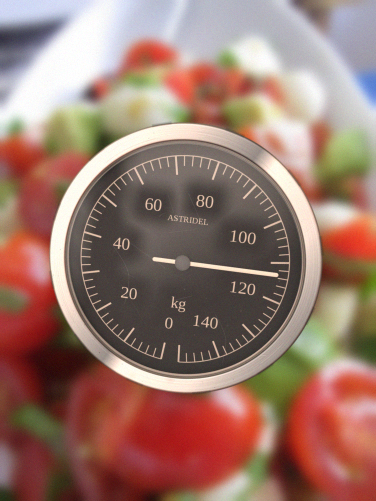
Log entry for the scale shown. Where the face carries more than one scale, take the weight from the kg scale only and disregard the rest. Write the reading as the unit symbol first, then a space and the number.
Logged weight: kg 113
